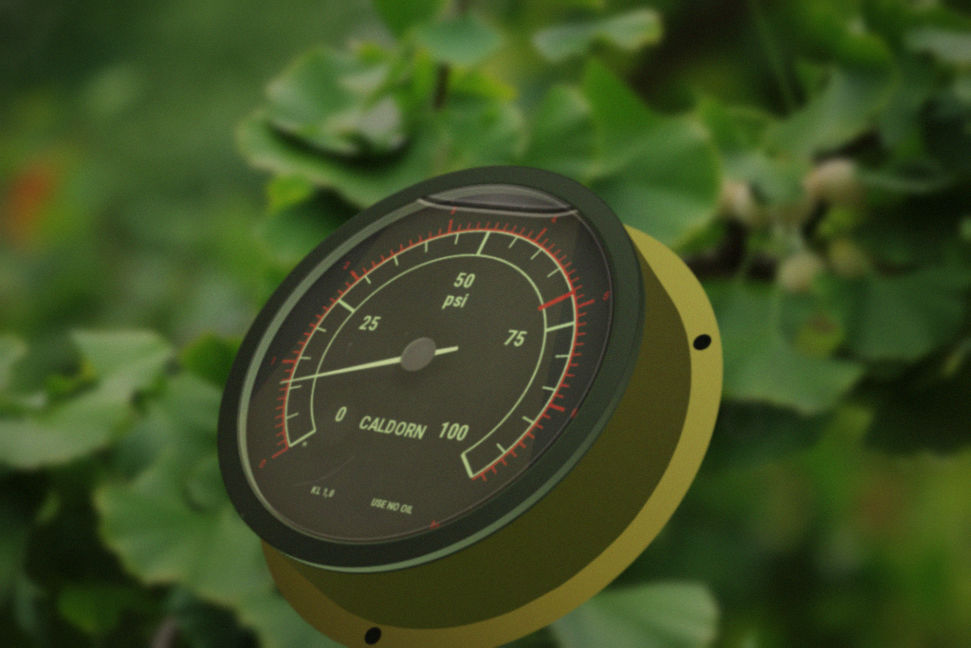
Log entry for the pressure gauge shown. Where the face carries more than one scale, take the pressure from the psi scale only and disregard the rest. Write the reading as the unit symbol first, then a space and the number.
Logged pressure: psi 10
